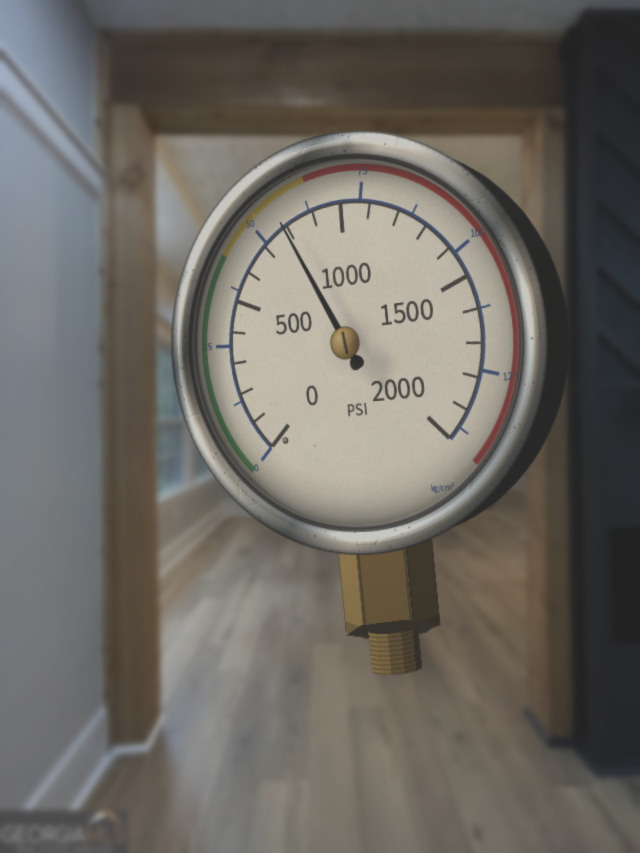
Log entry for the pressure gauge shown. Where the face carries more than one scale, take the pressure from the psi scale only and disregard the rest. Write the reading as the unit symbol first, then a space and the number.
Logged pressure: psi 800
